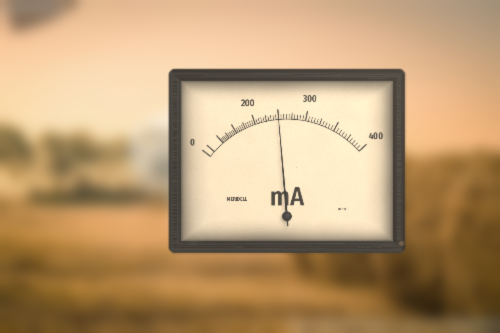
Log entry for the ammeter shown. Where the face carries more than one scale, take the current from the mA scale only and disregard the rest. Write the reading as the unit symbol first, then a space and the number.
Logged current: mA 250
